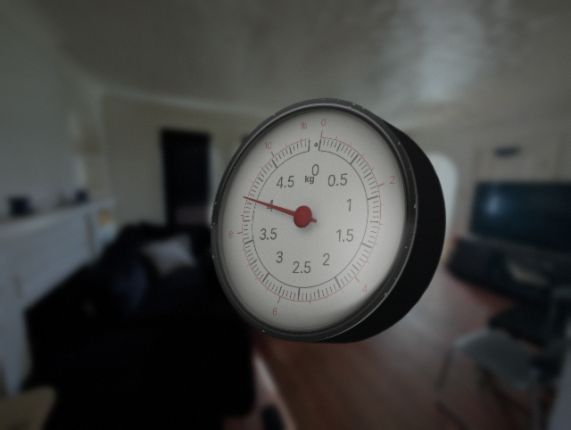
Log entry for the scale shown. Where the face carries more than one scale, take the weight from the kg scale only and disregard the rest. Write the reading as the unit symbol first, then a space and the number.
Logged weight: kg 4
